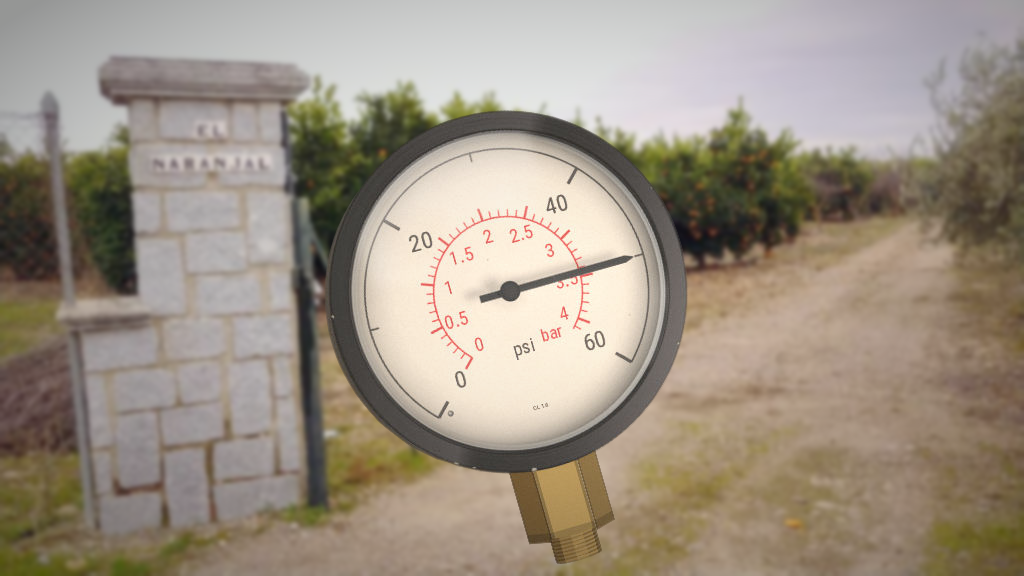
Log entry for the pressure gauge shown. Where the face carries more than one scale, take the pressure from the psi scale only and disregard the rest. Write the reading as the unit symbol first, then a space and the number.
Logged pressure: psi 50
